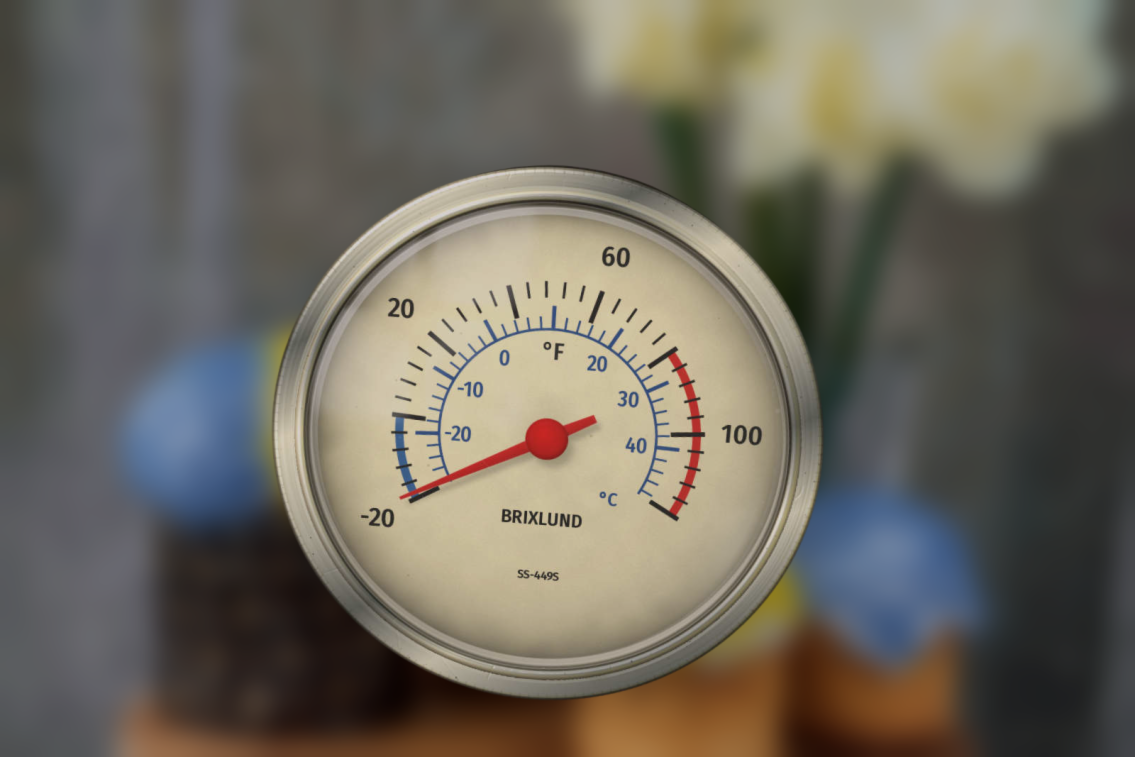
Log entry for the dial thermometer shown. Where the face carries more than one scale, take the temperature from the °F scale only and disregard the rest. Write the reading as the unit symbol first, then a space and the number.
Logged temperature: °F -18
